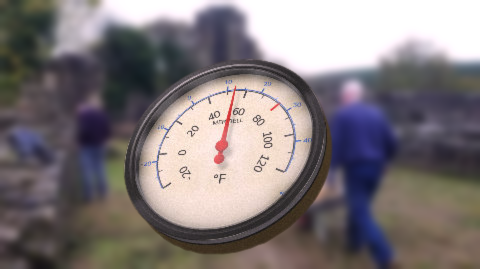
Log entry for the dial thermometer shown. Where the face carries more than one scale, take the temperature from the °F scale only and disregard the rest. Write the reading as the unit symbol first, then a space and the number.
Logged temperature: °F 55
